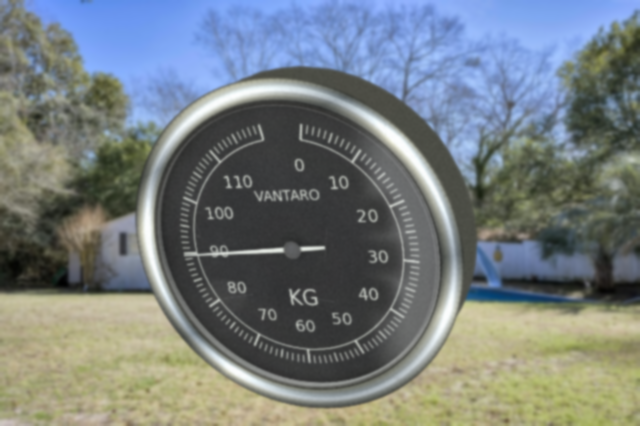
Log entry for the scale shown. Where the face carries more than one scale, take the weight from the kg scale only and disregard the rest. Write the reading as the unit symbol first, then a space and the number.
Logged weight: kg 90
